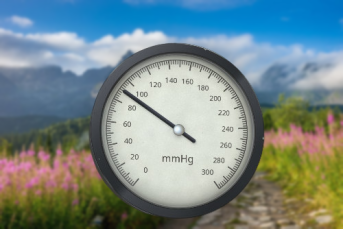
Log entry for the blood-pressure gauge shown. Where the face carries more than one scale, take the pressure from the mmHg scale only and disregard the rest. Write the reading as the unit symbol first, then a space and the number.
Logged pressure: mmHg 90
